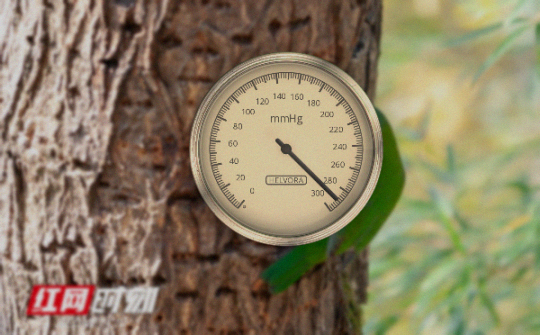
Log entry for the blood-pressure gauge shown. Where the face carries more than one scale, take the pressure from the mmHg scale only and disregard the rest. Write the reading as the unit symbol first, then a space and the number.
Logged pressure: mmHg 290
